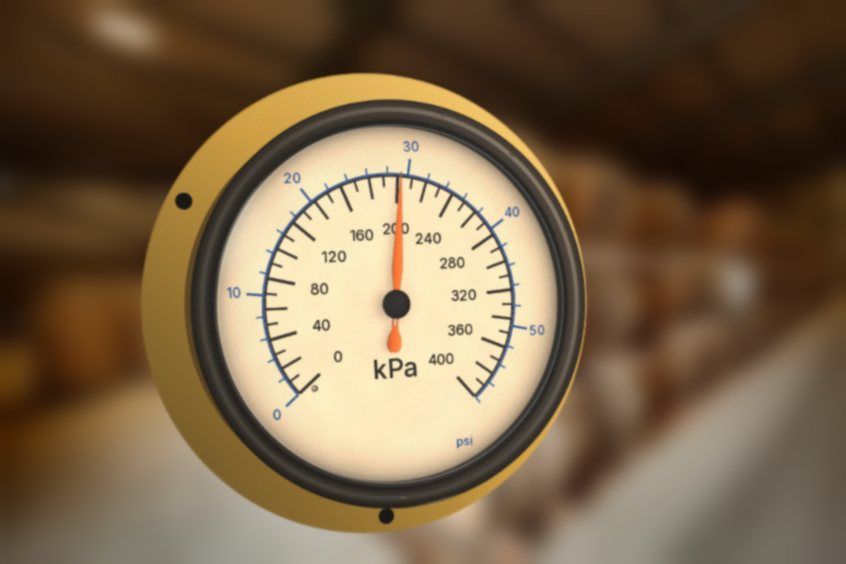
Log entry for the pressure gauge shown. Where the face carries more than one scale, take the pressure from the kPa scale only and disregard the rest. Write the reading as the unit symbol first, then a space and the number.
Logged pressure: kPa 200
